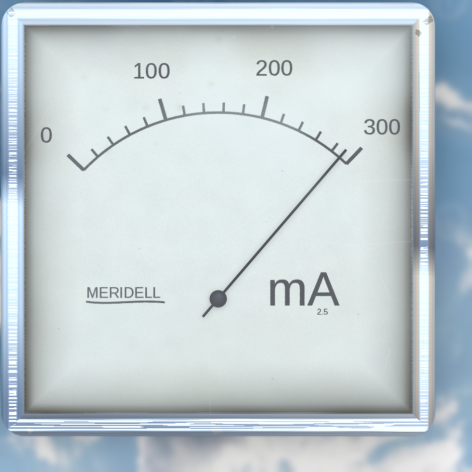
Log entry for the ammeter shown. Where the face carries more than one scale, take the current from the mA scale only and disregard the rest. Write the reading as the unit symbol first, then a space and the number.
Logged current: mA 290
